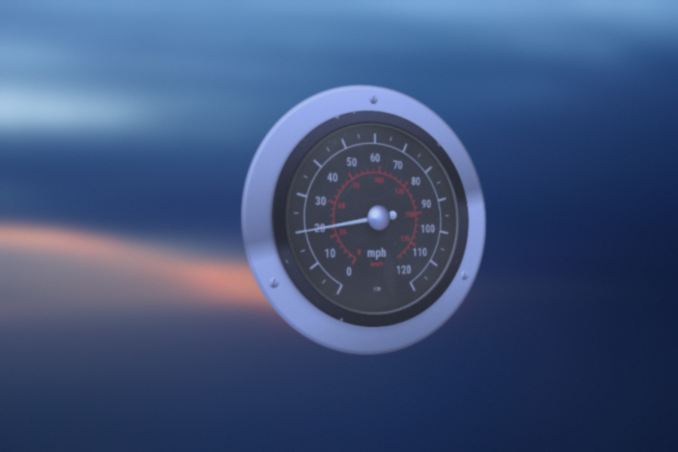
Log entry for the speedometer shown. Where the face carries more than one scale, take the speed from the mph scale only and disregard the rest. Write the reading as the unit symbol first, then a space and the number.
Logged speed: mph 20
